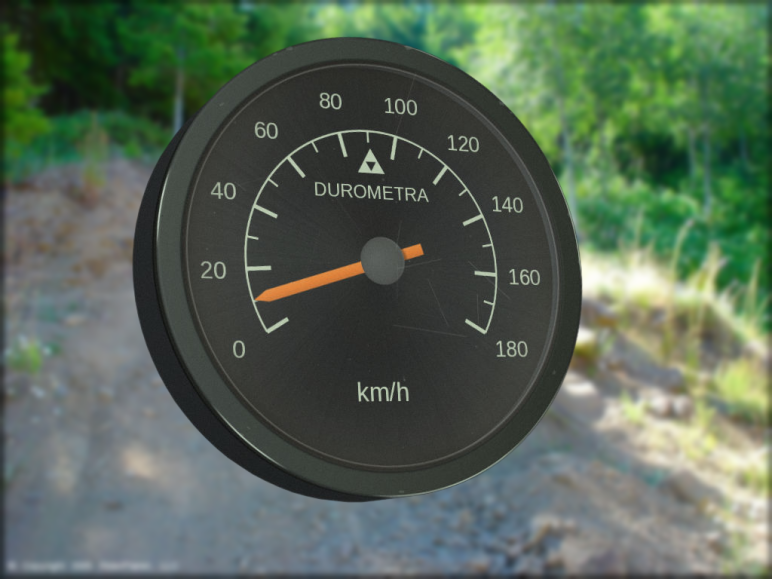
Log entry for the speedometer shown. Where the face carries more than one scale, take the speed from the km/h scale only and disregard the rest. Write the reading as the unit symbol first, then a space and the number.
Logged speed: km/h 10
